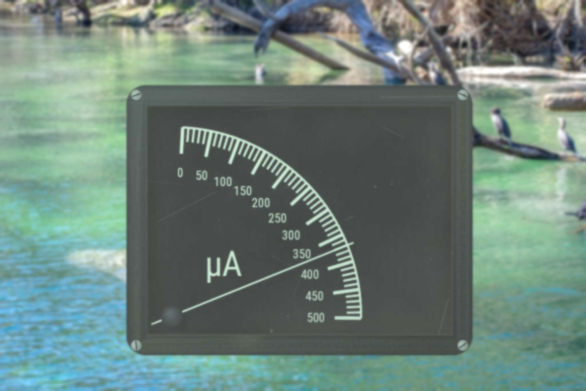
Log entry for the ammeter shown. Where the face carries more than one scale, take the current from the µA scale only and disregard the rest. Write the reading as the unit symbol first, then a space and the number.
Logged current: µA 370
